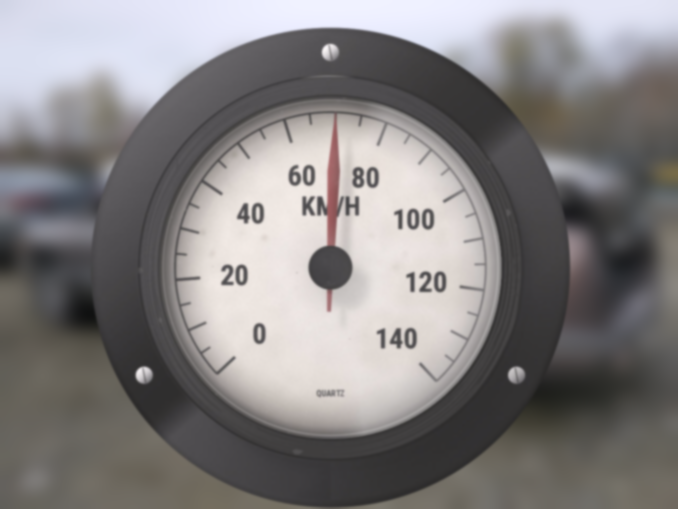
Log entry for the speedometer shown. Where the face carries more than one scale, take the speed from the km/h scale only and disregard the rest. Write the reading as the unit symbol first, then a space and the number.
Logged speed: km/h 70
